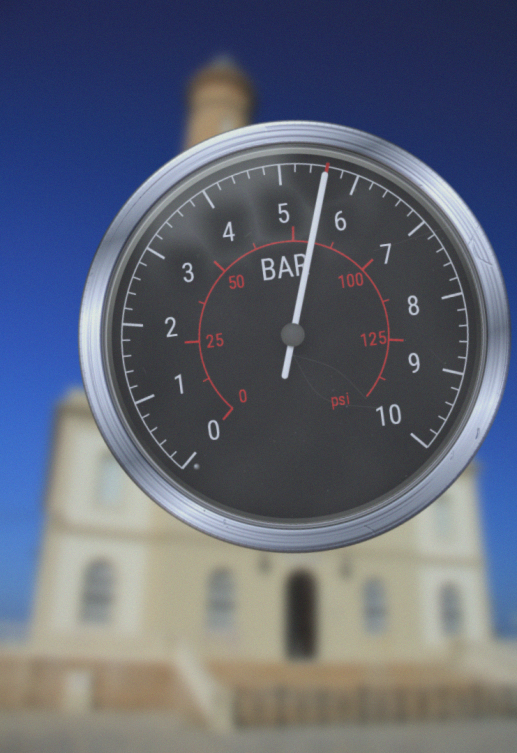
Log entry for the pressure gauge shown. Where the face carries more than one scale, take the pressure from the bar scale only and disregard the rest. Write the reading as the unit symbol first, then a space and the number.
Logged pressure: bar 5.6
